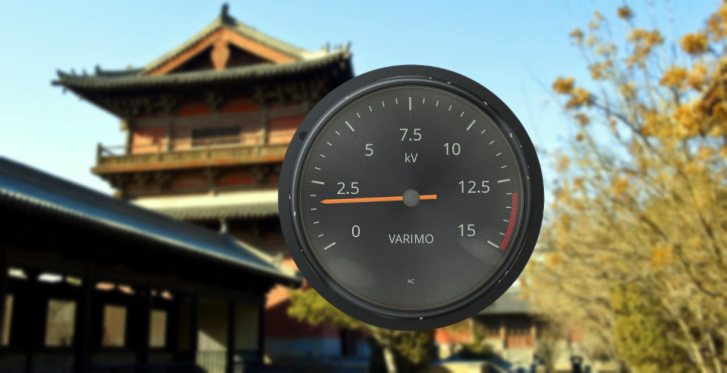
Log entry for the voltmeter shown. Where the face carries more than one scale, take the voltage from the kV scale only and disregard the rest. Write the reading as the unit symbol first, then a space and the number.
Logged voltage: kV 1.75
